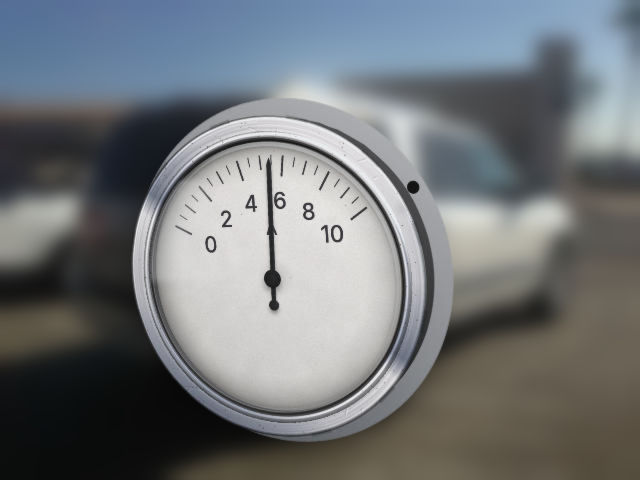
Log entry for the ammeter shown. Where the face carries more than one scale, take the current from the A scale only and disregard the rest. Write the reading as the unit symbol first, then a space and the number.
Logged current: A 5.5
